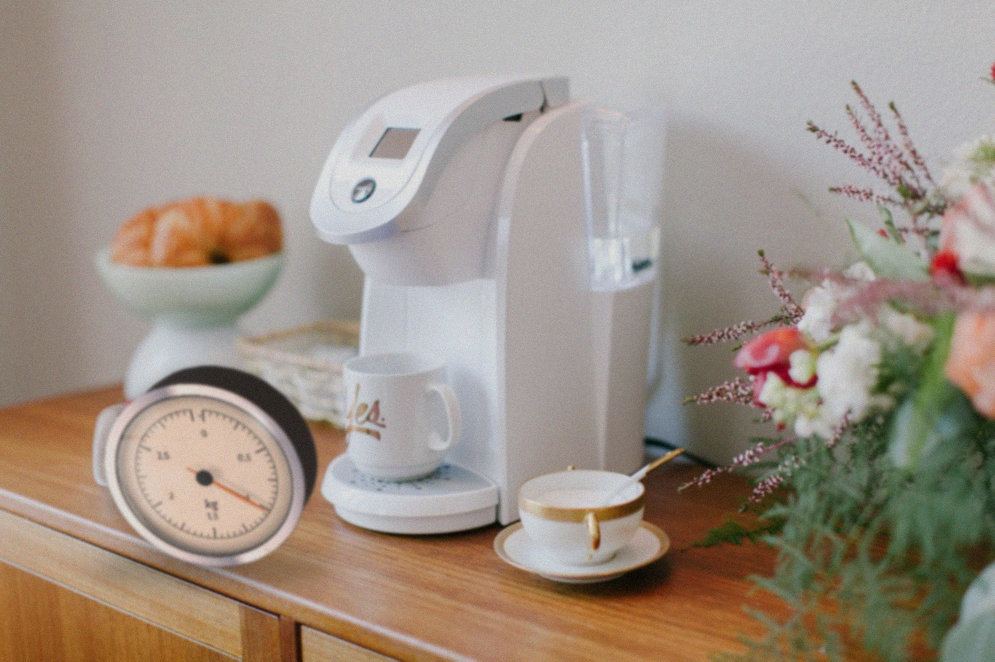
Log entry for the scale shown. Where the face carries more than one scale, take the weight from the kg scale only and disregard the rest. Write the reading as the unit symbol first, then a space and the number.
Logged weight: kg 1
